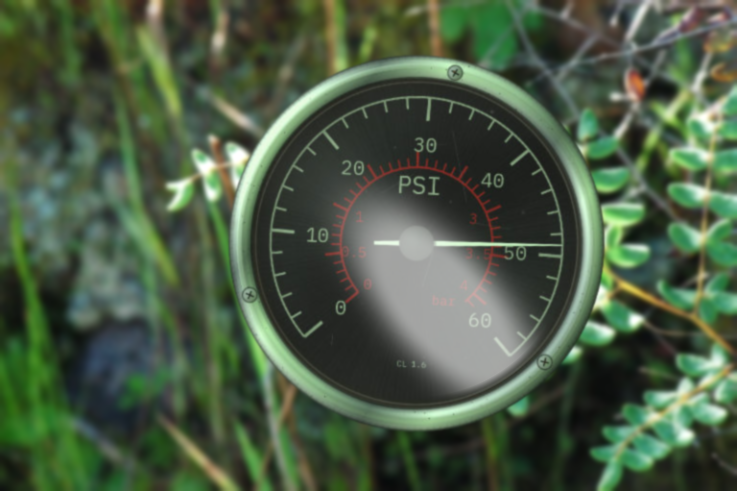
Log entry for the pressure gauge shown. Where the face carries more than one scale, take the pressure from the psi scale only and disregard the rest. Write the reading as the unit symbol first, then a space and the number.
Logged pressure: psi 49
